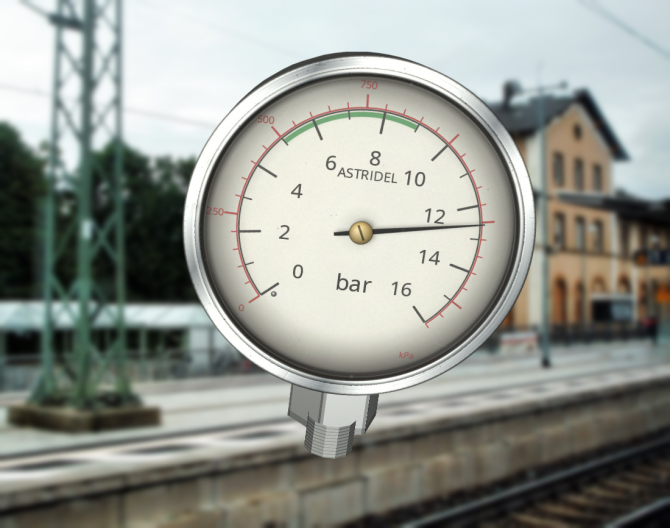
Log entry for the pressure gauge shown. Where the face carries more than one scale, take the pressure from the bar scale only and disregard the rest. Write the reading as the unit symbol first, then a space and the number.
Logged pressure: bar 12.5
